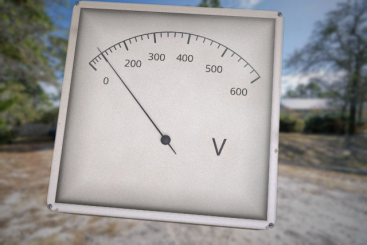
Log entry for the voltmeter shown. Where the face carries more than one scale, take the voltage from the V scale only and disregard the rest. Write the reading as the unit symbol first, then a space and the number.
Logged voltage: V 100
